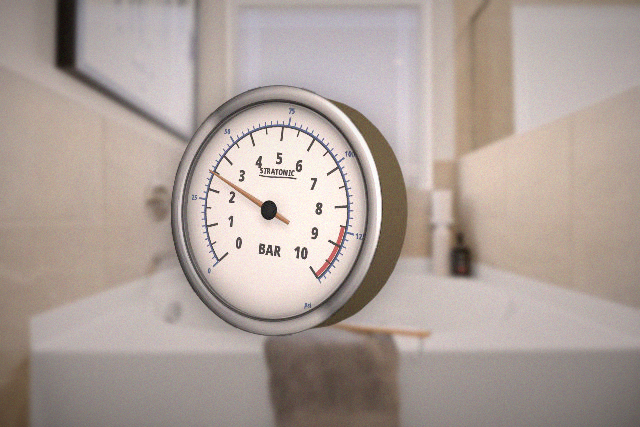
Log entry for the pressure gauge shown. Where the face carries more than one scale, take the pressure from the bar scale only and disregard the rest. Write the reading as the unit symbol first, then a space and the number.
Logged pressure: bar 2.5
